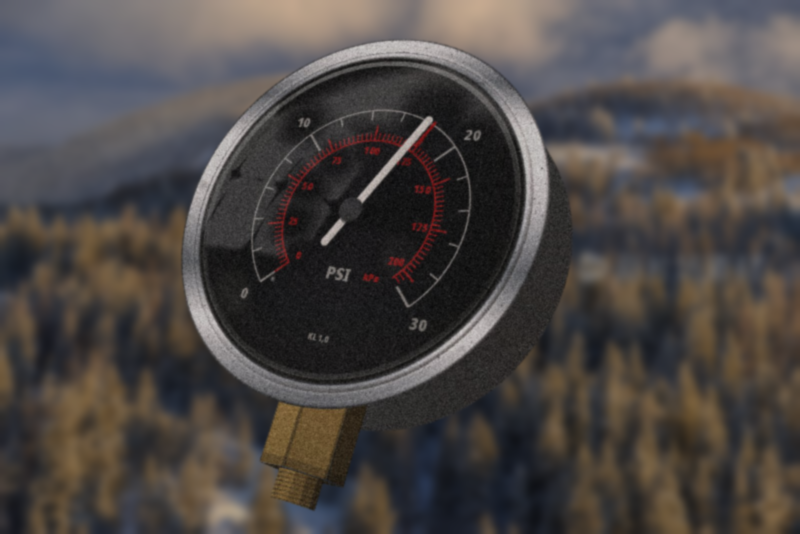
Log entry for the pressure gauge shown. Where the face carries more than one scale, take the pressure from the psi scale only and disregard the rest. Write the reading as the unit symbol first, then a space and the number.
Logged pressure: psi 18
